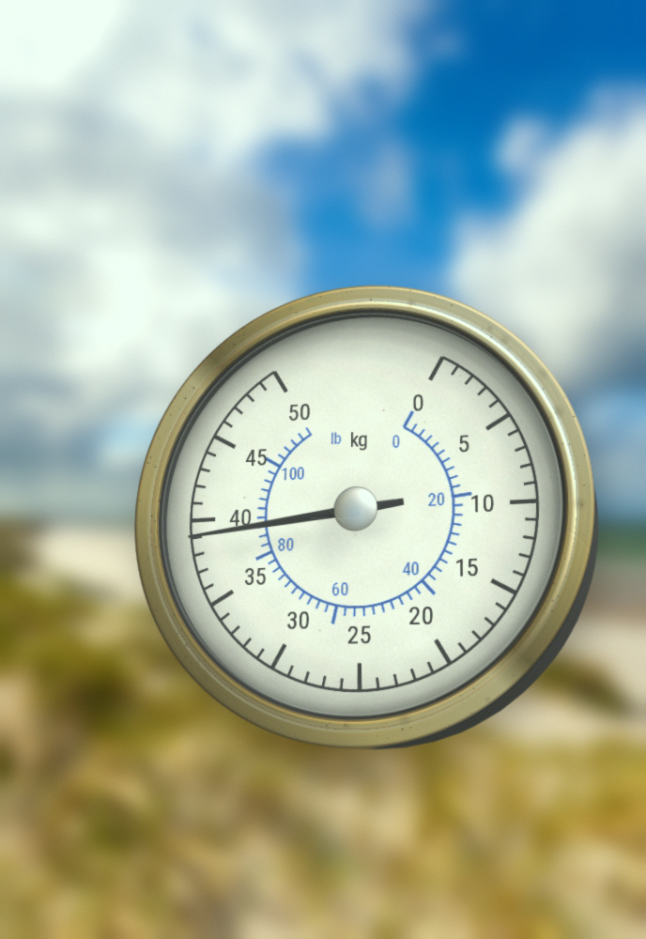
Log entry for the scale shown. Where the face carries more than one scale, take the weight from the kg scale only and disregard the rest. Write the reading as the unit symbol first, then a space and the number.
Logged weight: kg 39
